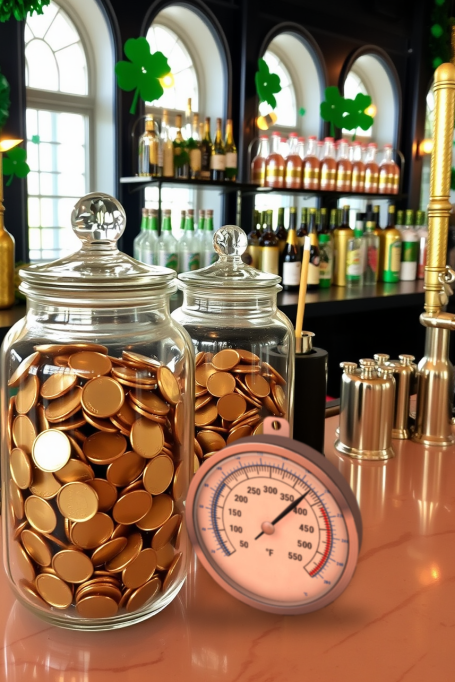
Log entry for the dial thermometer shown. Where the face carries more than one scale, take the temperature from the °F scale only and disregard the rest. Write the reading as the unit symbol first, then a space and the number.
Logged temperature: °F 375
